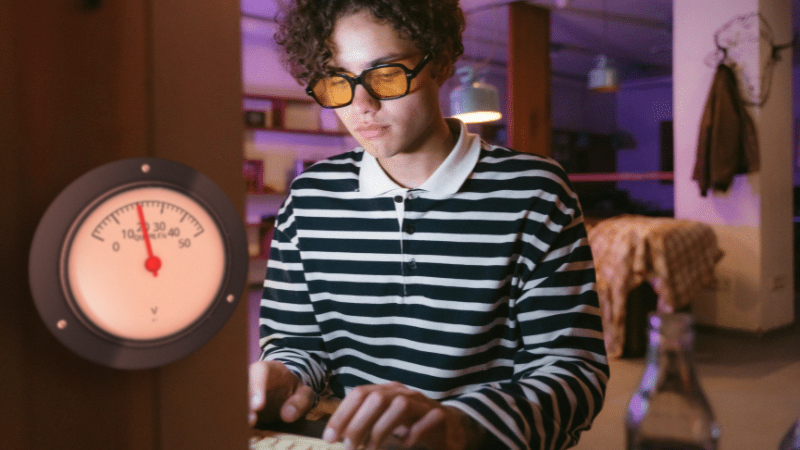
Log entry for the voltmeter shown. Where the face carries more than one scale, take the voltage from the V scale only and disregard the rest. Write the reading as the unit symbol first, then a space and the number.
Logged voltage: V 20
